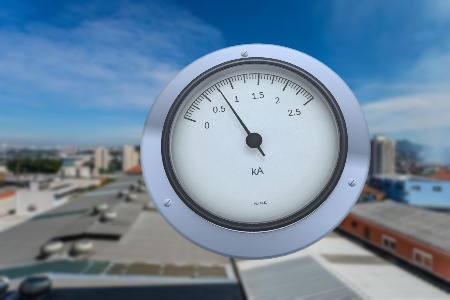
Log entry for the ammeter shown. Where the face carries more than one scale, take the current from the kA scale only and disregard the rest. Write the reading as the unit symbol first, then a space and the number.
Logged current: kA 0.75
